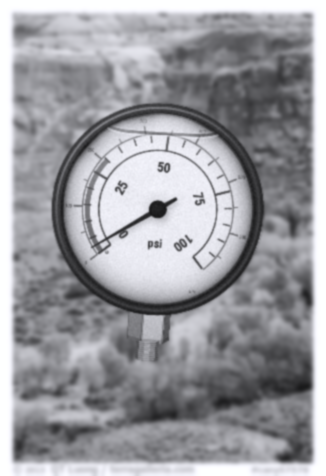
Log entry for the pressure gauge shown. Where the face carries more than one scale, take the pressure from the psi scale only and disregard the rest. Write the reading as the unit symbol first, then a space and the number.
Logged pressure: psi 2.5
